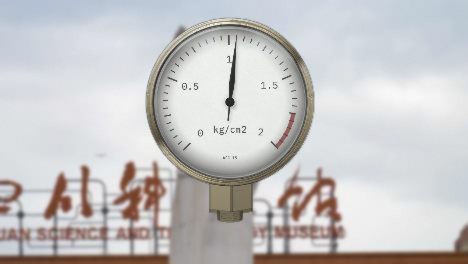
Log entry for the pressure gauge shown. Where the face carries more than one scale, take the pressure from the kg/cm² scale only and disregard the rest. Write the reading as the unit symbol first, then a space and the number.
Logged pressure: kg/cm² 1.05
